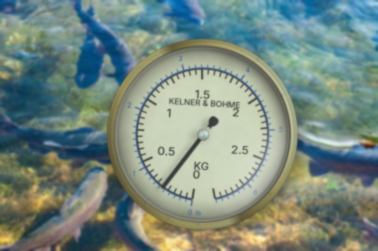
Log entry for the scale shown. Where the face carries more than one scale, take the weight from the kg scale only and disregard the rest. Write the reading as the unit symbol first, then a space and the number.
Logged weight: kg 0.25
